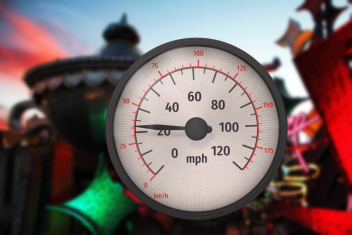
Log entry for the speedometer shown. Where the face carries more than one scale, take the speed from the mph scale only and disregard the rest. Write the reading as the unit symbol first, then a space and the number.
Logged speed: mph 22.5
